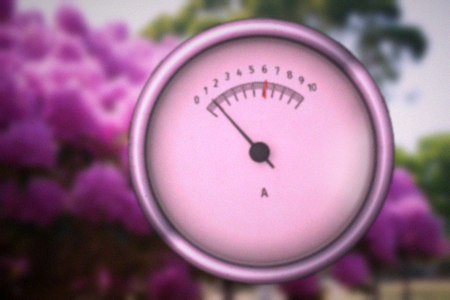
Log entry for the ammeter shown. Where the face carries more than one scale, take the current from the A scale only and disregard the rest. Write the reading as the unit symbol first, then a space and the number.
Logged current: A 1
